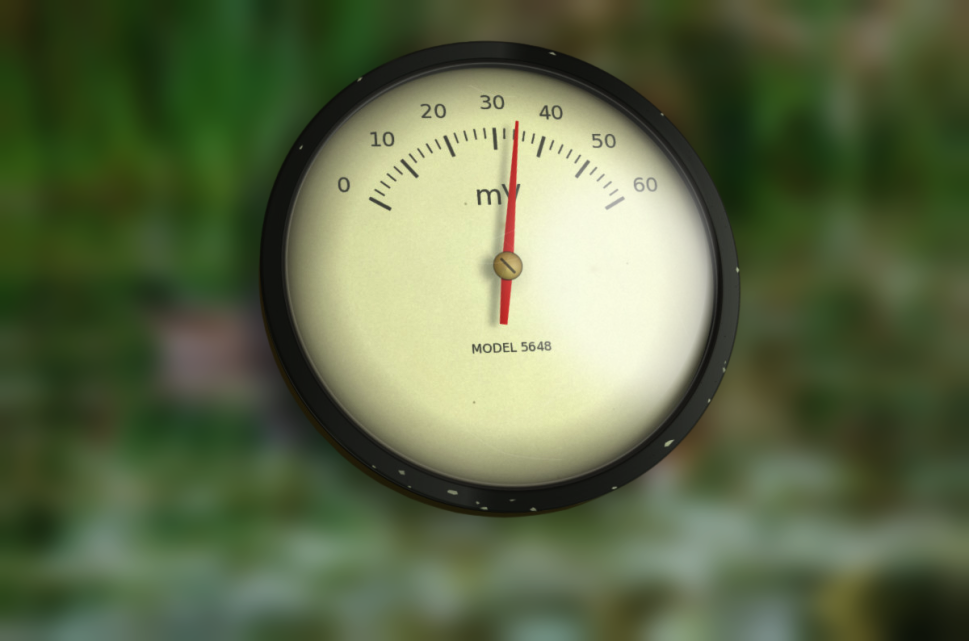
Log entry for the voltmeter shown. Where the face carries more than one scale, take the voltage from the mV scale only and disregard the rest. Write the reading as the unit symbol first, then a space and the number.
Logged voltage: mV 34
